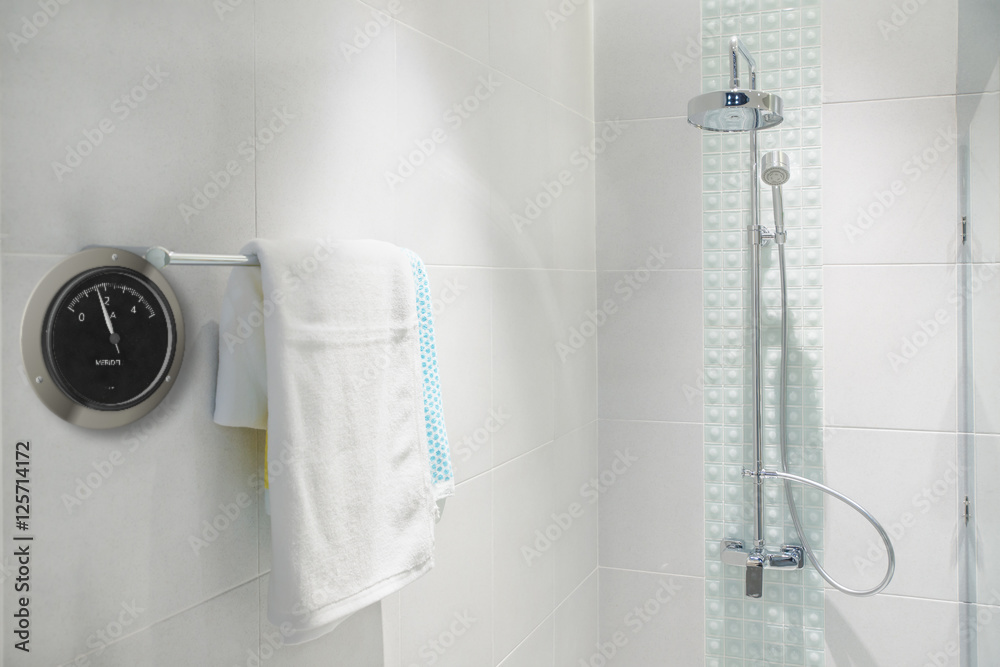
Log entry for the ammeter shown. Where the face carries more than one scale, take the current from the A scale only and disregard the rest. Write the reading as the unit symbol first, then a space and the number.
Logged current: A 1.5
